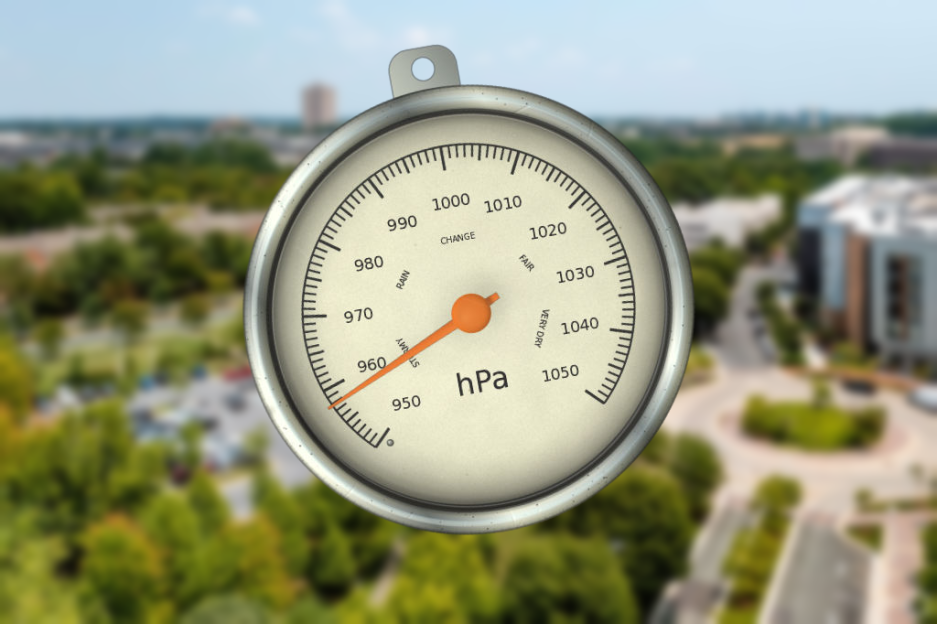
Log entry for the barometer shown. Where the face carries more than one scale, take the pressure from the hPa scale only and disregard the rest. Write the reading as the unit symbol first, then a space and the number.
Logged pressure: hPa 958
